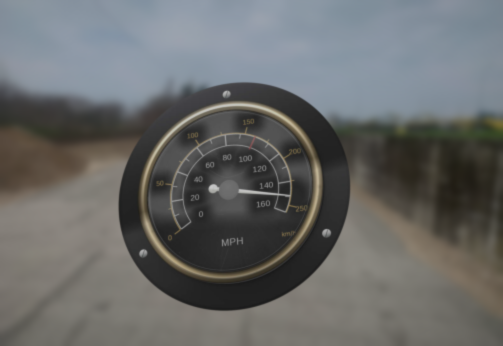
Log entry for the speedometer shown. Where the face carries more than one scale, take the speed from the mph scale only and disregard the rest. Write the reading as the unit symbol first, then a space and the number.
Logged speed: mph 150
